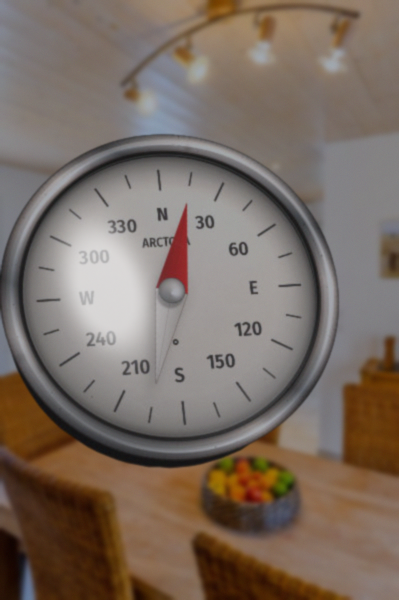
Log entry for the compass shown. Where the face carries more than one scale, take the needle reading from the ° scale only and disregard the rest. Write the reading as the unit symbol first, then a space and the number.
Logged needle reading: ° 15
